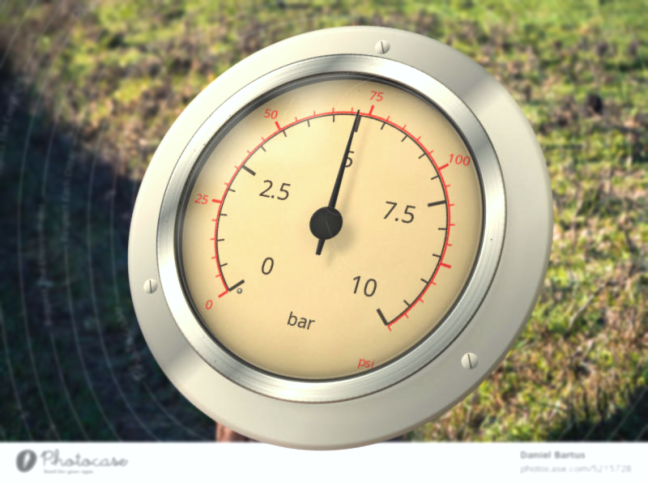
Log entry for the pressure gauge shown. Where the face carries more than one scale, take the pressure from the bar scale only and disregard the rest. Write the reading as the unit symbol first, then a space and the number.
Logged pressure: bar 5
